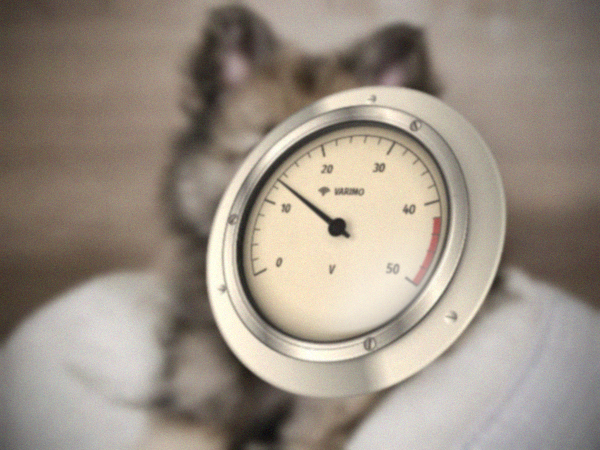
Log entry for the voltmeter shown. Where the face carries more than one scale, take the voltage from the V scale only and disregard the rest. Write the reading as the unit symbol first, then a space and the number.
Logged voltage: V 13
